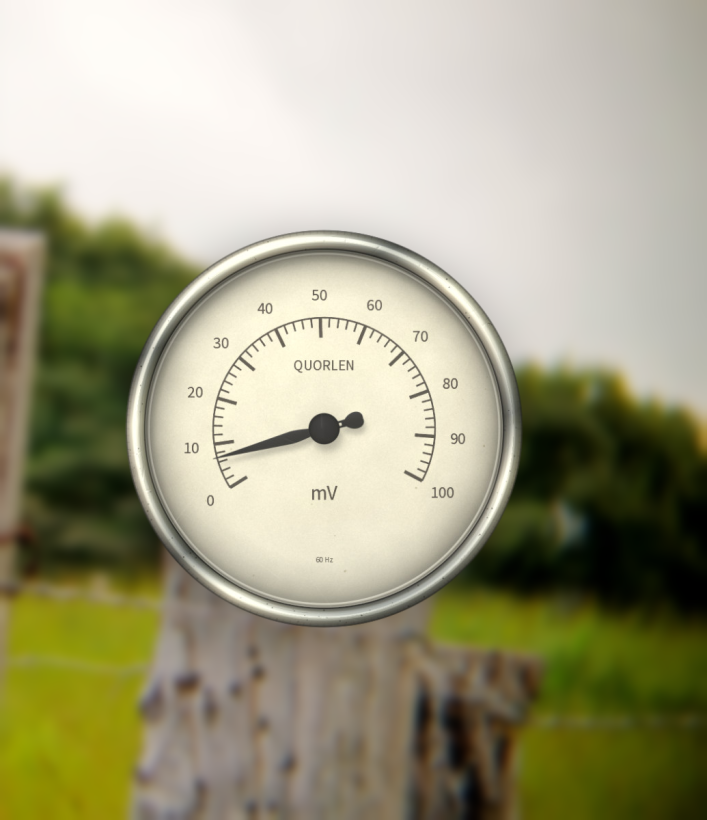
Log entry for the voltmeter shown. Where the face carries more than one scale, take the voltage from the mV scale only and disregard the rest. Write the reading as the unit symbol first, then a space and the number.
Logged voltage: mV 7
